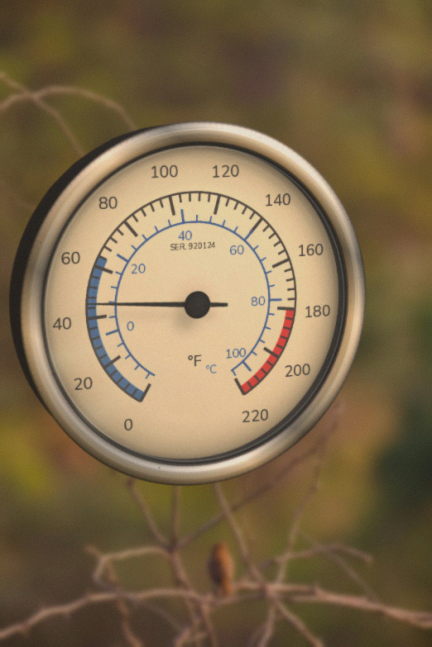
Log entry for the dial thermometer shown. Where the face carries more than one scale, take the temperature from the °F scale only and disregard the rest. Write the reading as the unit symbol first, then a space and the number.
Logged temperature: °F 46
